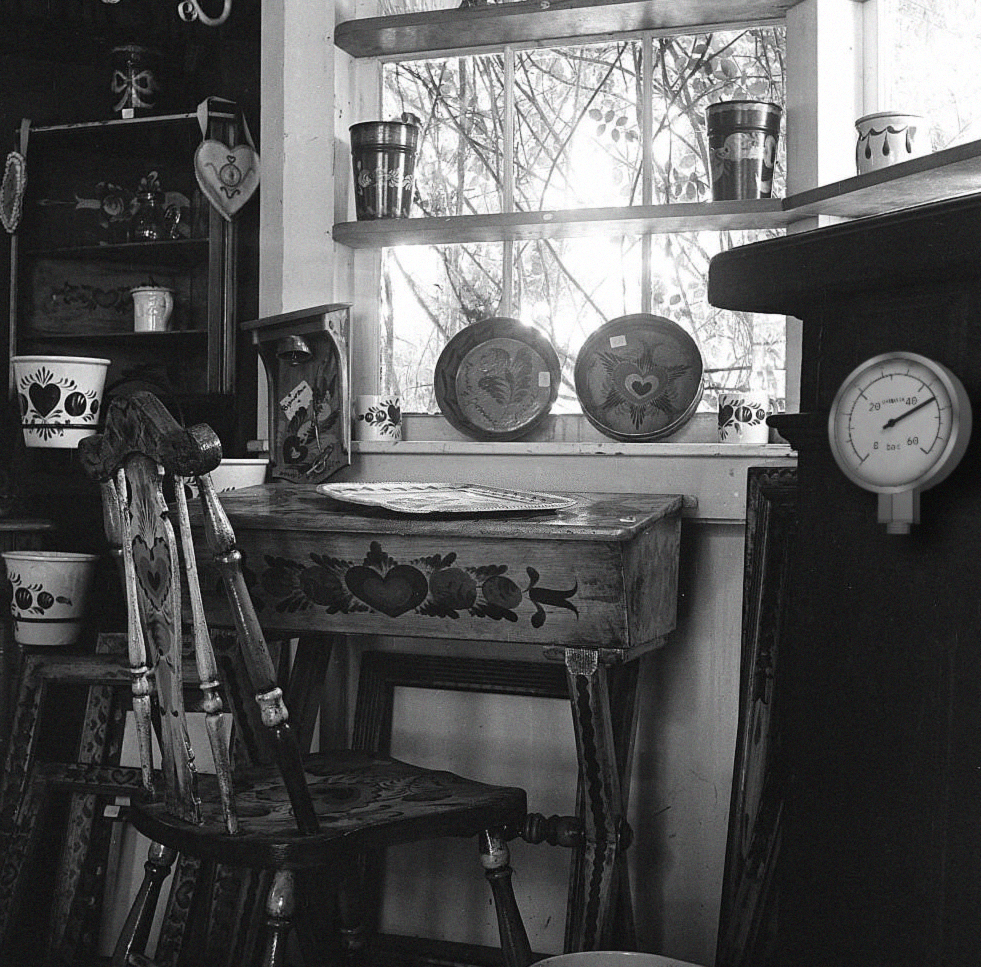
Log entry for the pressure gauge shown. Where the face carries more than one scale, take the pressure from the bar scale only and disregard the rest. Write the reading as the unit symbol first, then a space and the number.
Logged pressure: bar 45
